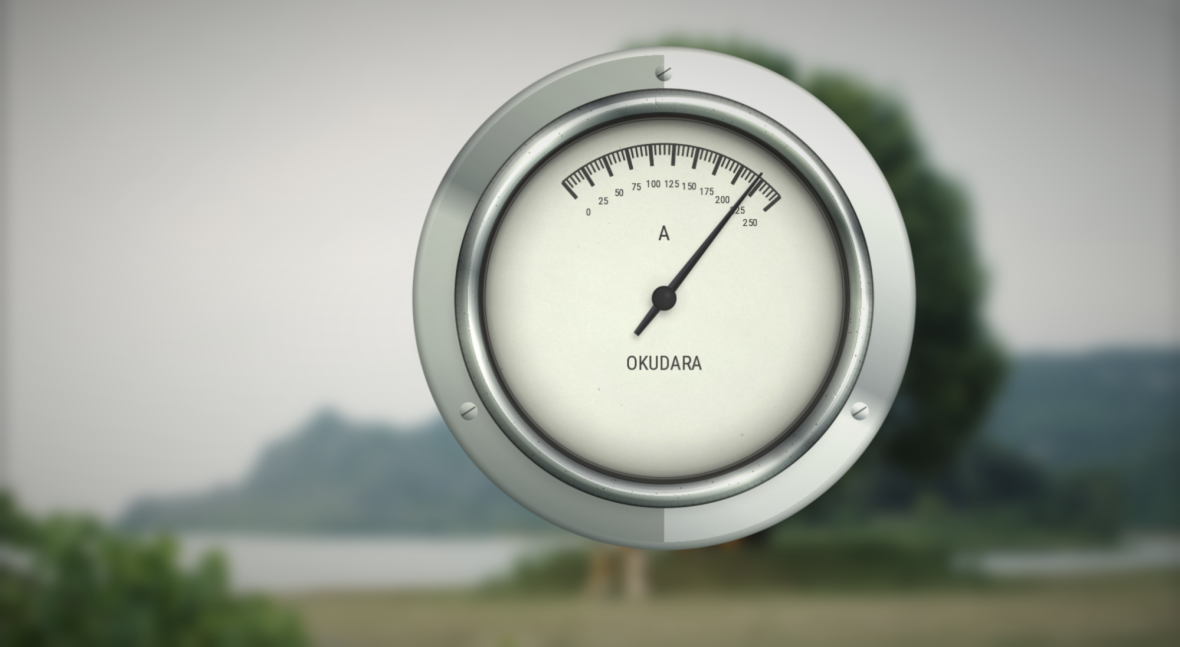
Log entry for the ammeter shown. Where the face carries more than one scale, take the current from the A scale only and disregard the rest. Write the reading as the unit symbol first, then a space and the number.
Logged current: A 220
